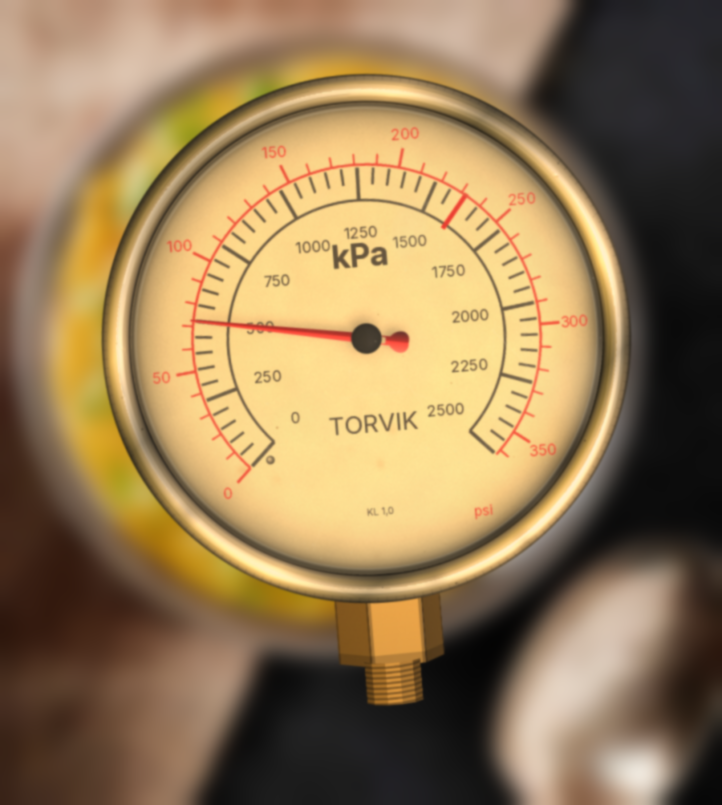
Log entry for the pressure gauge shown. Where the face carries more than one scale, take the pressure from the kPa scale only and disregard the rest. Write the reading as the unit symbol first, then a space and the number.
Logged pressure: kPa 500
